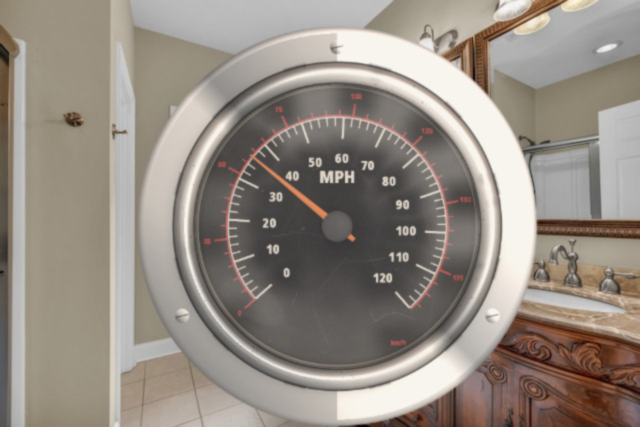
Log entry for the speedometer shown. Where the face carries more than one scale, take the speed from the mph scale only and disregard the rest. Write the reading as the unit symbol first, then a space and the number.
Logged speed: mph 36
